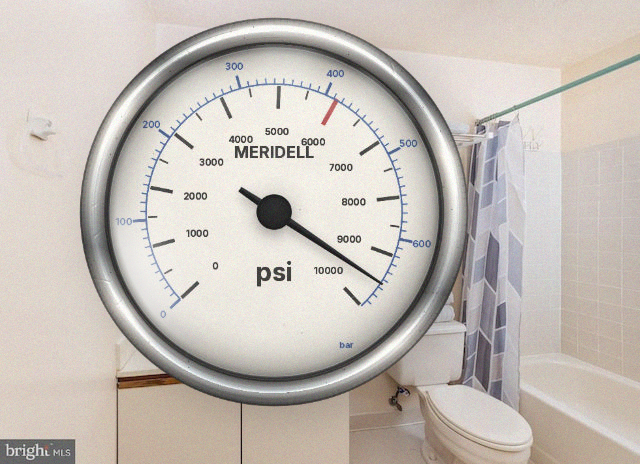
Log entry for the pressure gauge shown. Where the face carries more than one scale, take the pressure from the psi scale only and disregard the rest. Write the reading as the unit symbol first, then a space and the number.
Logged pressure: psi 9500
